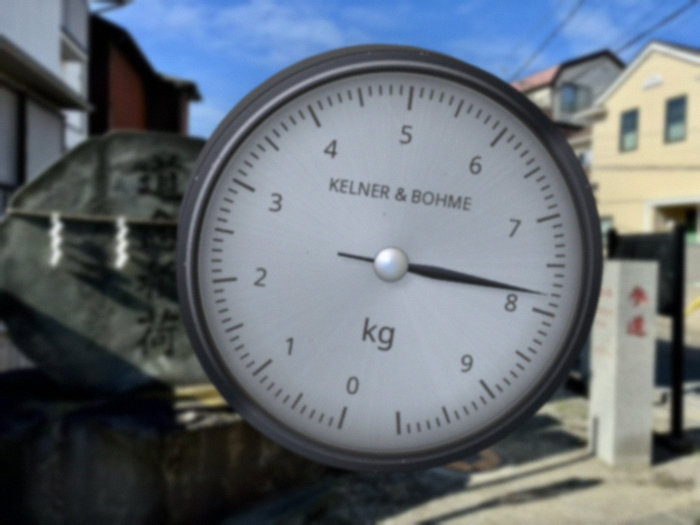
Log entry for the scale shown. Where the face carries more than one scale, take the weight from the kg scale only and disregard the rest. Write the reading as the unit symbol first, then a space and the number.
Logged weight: kg 7.8
